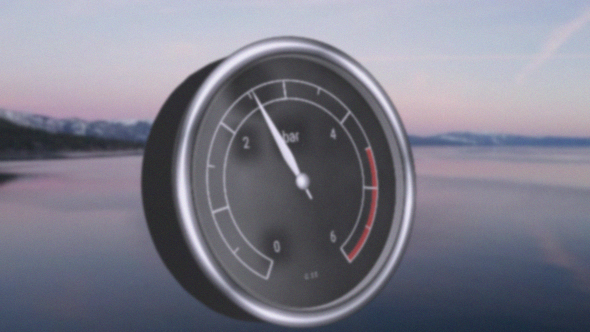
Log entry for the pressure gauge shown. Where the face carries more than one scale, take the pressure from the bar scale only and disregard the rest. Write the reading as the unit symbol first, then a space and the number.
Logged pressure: bar 2.5
